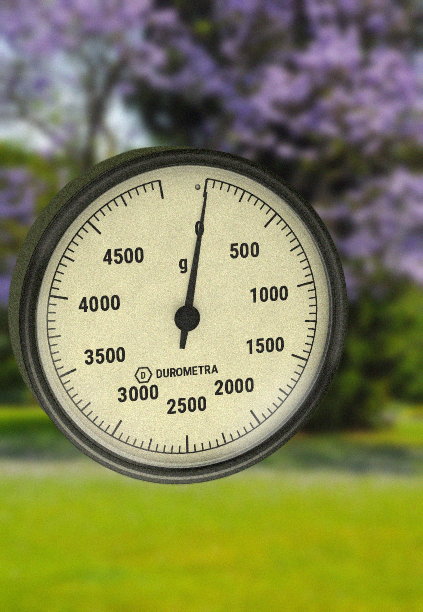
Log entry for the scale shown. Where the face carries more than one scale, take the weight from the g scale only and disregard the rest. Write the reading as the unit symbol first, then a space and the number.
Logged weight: g 0
